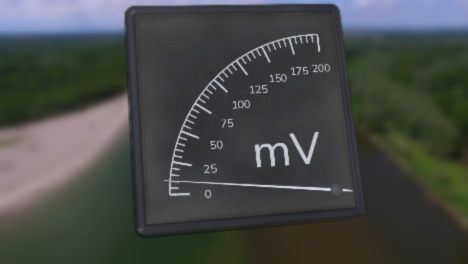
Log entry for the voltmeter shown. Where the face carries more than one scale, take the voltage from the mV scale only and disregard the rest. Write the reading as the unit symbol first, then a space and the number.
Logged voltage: mV 10
